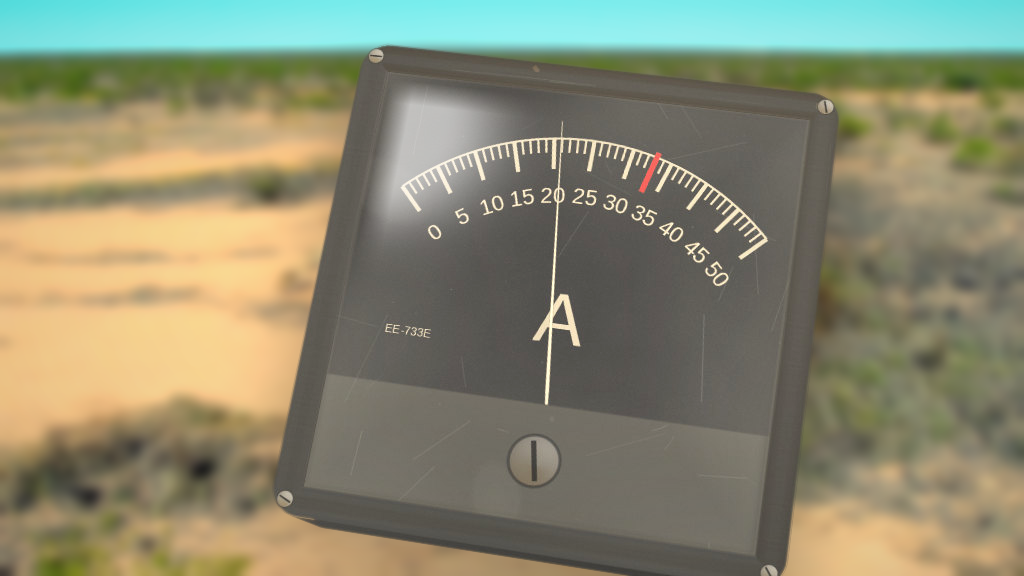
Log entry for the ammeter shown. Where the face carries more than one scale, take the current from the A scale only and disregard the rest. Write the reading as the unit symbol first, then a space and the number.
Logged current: A 21
